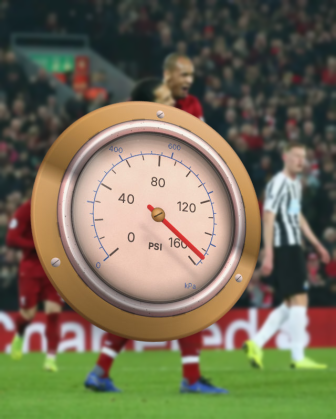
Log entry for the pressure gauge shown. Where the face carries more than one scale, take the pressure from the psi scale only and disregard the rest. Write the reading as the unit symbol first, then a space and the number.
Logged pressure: psi 155
